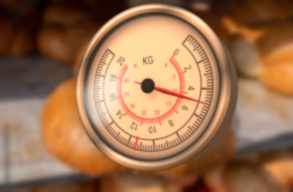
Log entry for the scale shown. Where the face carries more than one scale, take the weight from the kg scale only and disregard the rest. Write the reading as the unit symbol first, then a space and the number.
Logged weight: kg 5
